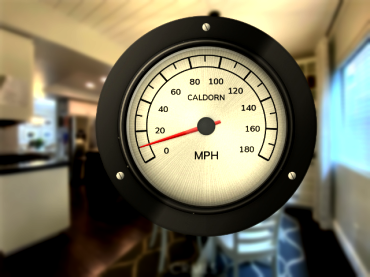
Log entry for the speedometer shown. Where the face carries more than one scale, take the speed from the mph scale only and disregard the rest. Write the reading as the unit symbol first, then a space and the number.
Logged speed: mph 10
